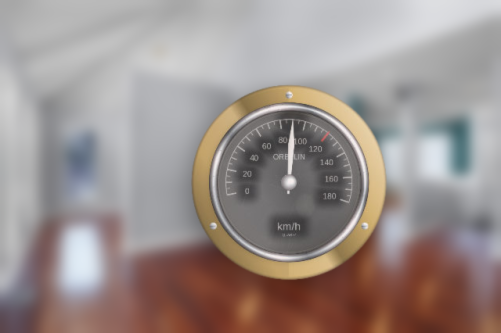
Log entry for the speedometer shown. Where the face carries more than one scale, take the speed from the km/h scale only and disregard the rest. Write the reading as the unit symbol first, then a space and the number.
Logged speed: km/h 90
